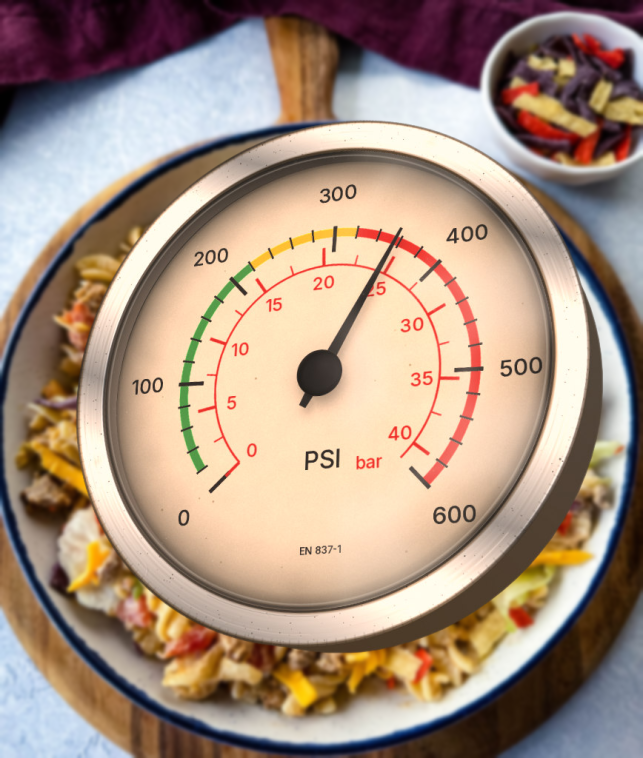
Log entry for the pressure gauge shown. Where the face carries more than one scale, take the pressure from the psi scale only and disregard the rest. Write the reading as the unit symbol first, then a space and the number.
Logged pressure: psi 360
